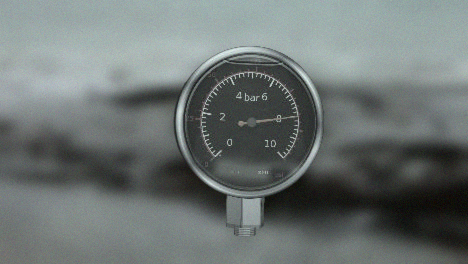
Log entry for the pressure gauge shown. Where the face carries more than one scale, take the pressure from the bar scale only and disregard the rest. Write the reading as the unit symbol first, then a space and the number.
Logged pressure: bar 8
